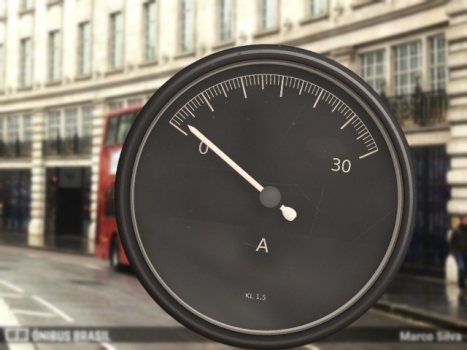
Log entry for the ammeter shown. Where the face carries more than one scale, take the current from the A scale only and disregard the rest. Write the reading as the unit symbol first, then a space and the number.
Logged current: A 1
